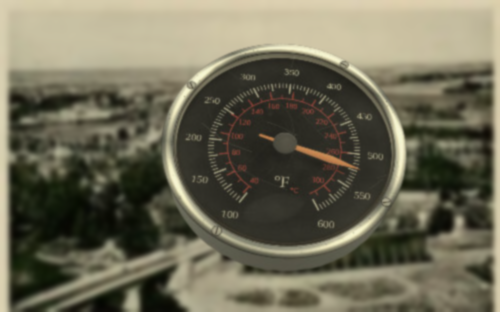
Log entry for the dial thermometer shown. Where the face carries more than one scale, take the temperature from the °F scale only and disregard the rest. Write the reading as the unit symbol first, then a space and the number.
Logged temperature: °F 525
